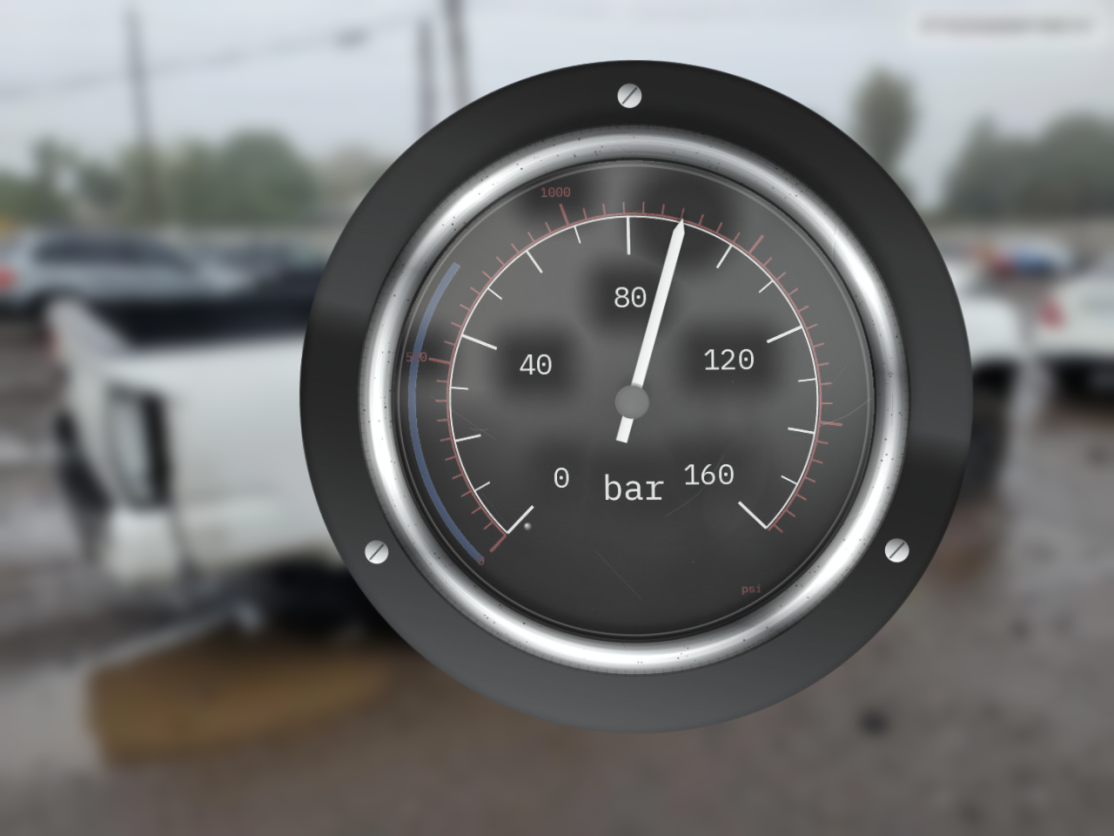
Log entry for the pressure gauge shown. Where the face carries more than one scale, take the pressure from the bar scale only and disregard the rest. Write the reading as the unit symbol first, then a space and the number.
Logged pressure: bar 90
